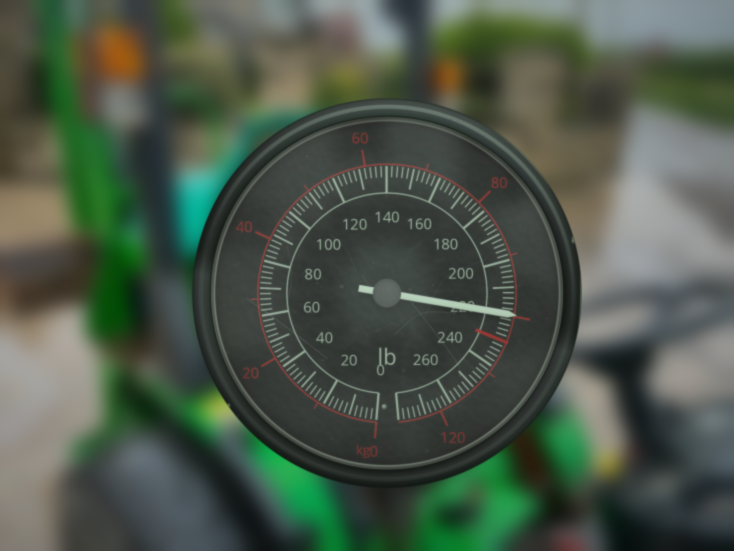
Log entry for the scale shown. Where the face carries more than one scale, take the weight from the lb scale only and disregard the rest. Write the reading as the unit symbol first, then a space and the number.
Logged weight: lb 220
